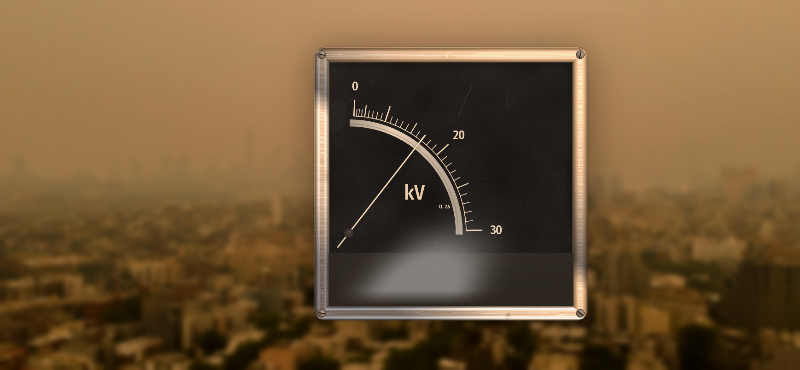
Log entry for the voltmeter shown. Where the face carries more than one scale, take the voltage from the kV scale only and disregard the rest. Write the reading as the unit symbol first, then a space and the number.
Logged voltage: kV 17
